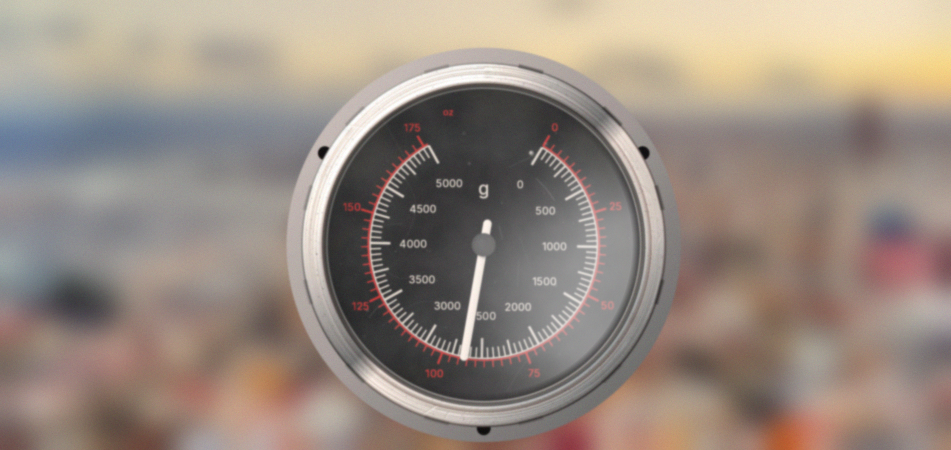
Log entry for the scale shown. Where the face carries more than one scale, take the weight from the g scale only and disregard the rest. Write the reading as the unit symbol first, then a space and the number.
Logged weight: g 2650
